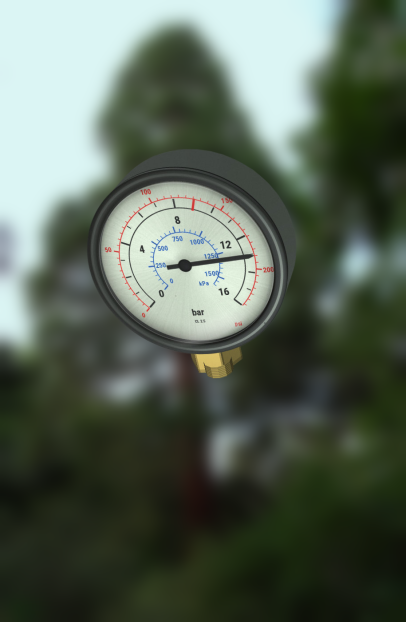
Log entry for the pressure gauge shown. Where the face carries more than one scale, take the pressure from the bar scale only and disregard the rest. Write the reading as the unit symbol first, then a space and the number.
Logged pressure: bar 13
